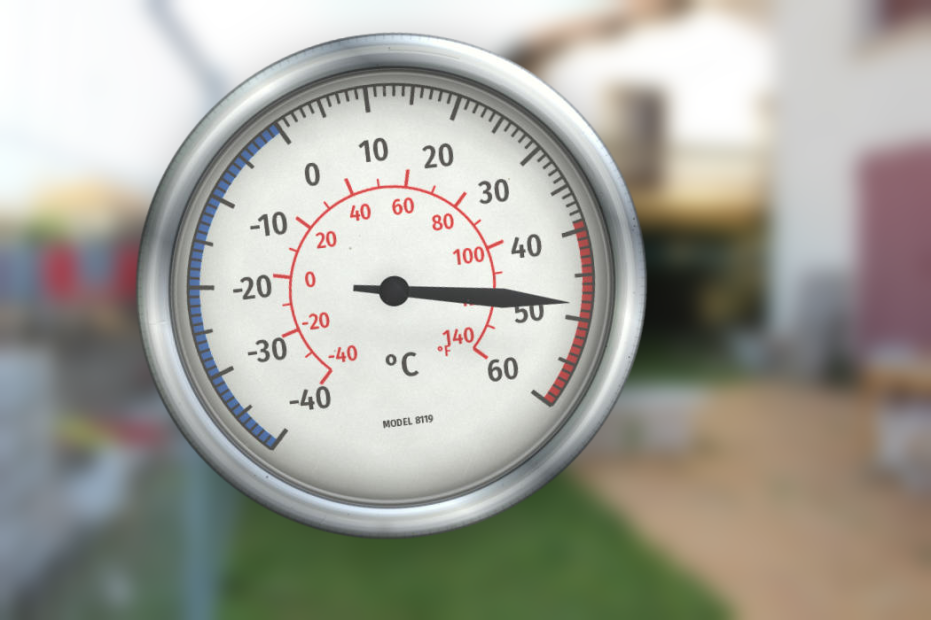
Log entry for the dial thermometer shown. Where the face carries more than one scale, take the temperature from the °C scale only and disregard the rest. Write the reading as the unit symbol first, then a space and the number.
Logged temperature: °C 48
